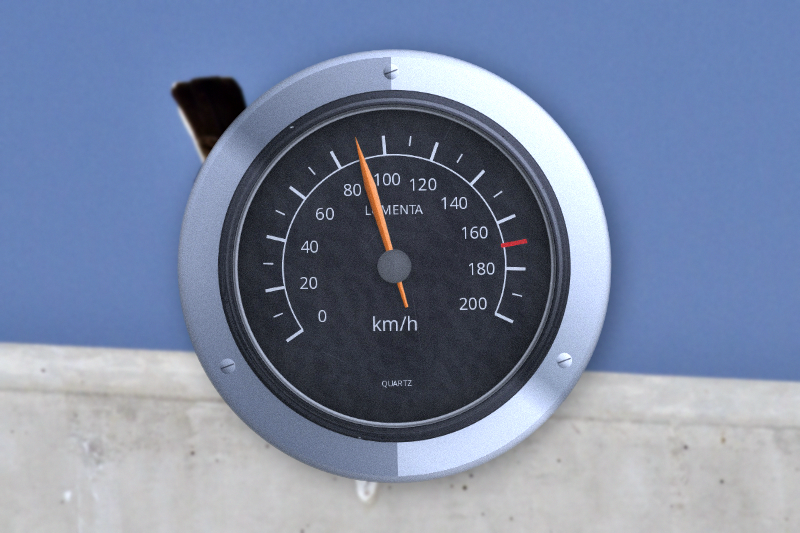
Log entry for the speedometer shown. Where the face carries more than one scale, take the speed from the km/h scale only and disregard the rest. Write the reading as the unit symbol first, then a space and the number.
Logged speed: km/h 90
